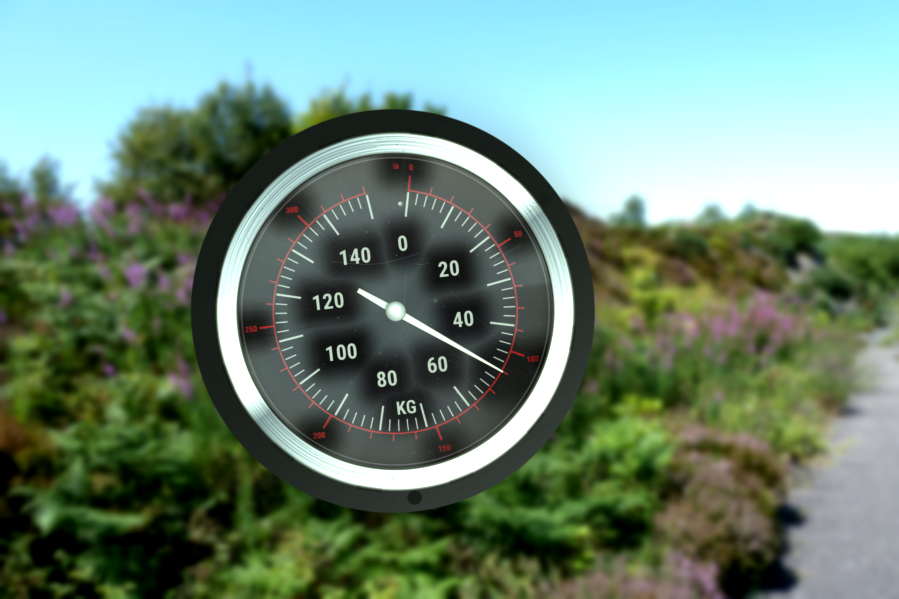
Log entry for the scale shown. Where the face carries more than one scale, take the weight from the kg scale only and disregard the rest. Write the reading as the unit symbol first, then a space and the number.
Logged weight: kg 50
